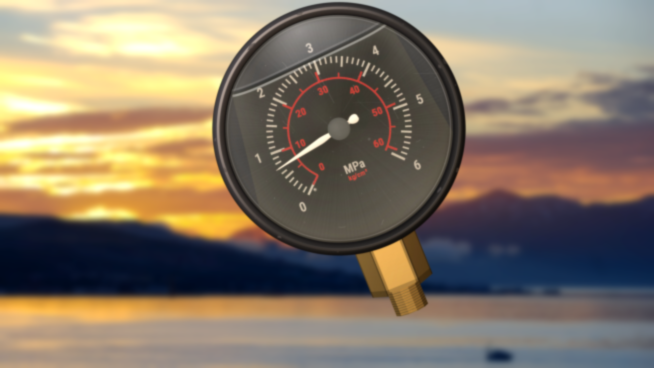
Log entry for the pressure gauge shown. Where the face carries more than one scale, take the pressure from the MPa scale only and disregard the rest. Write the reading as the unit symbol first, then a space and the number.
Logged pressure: MPa 0.7
